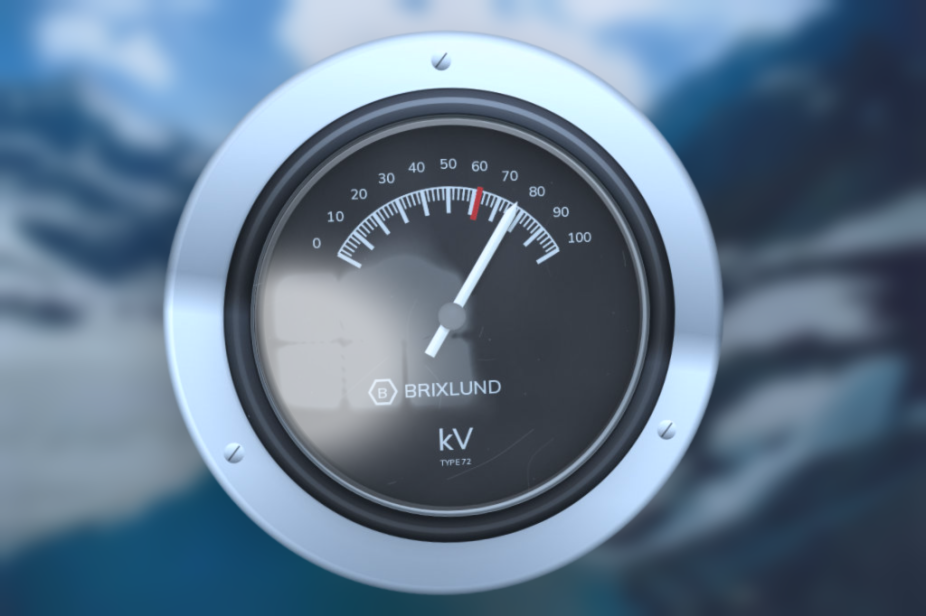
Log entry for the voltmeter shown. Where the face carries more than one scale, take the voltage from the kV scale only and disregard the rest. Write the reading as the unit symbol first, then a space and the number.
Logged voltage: kV 76
